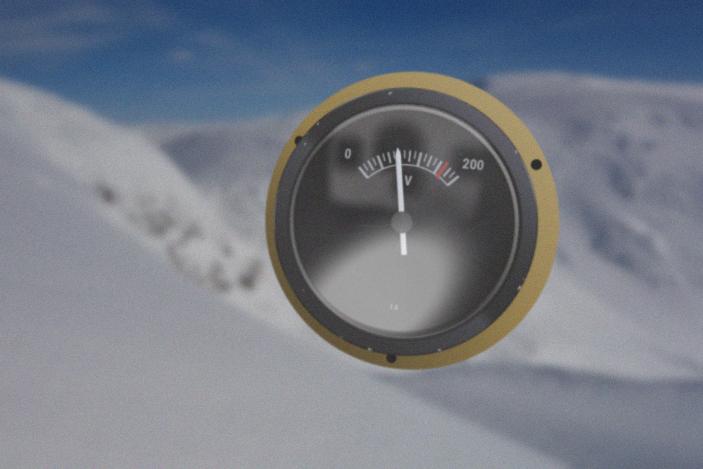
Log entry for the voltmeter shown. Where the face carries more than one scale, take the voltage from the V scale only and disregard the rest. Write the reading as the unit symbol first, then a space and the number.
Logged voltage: V 80
